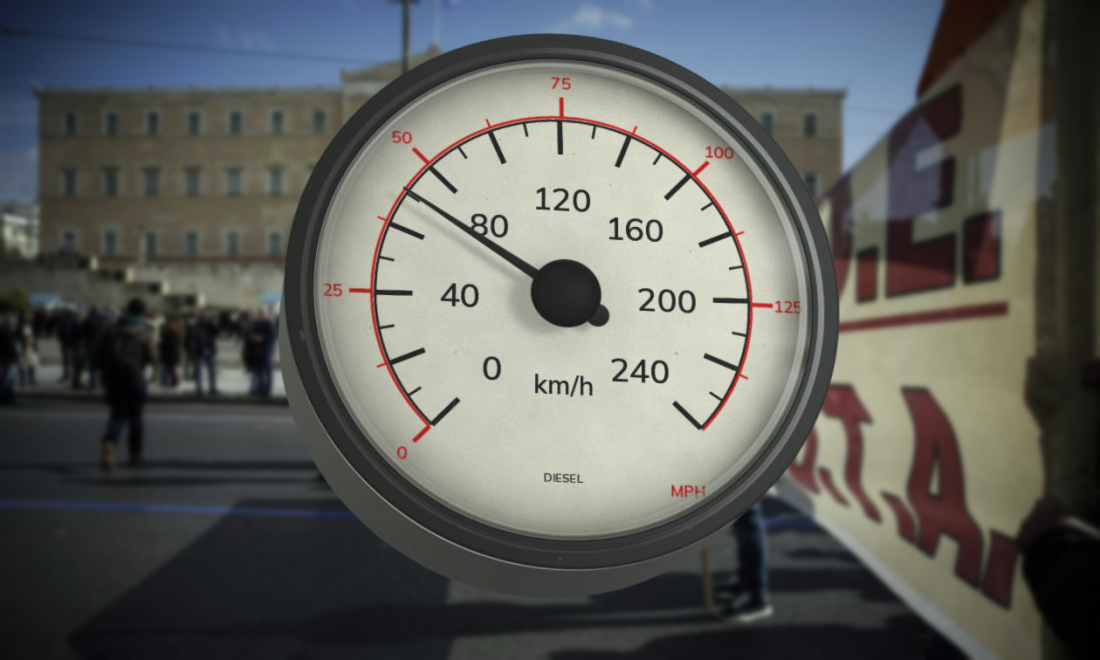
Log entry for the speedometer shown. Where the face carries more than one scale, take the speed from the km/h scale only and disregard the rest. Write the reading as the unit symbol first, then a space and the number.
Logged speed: km/h 70
